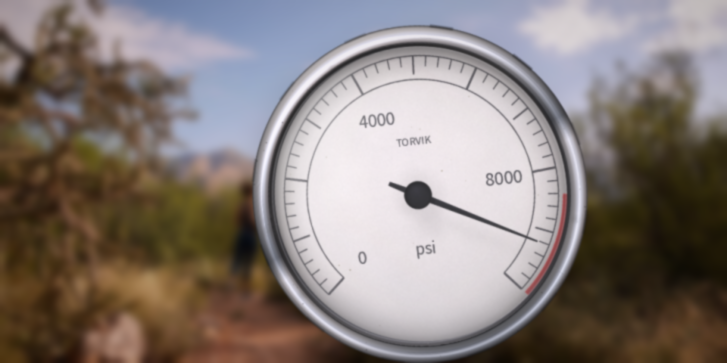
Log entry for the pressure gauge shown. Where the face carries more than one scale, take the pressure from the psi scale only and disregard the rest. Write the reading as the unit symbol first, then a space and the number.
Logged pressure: psi 9200
